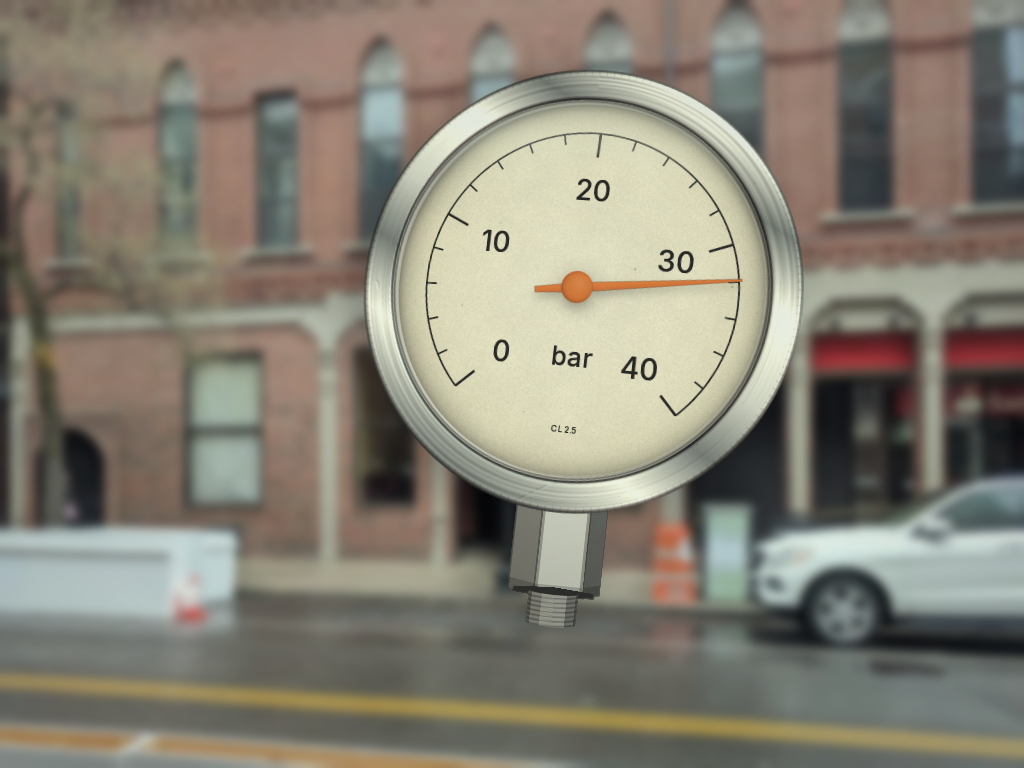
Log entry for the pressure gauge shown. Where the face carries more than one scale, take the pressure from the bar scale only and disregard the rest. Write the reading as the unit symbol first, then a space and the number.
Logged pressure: bar 32
